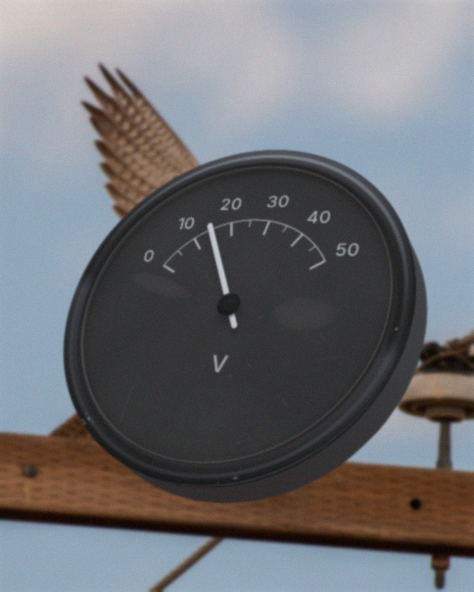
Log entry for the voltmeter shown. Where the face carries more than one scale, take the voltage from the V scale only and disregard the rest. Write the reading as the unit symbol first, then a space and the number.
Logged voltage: V 15
